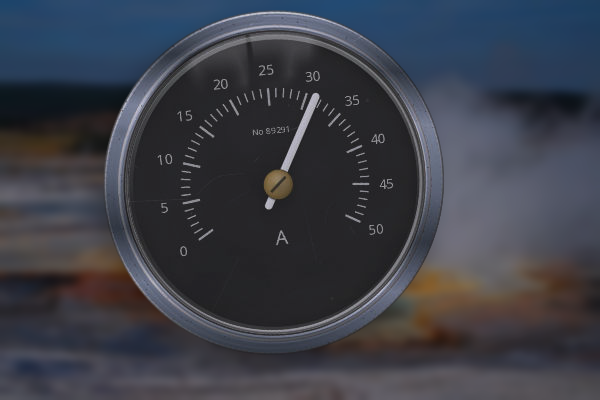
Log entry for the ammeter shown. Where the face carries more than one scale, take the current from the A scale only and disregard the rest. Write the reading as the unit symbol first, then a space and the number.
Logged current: A 31
